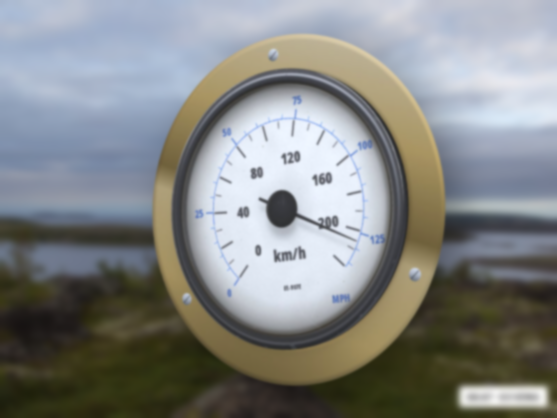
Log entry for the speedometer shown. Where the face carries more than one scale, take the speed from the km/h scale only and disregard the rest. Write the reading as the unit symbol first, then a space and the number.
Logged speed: km/h 205
